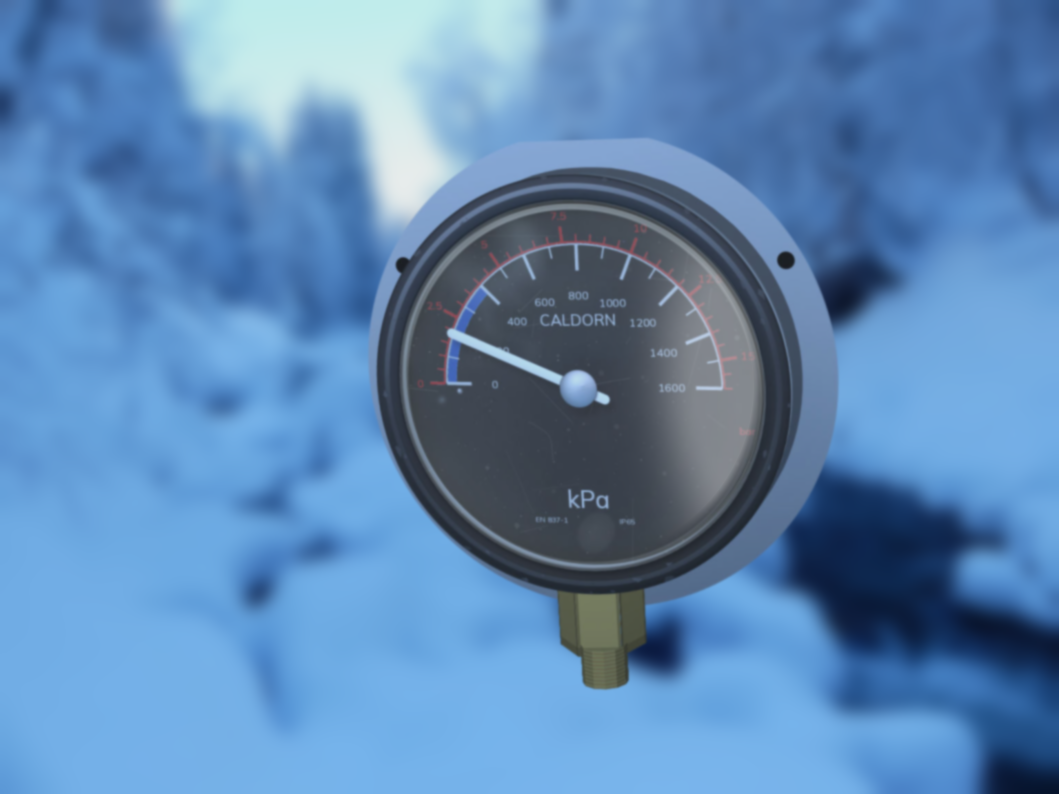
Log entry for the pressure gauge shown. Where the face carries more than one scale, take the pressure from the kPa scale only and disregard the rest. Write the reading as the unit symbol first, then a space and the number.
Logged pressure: kPa 200
